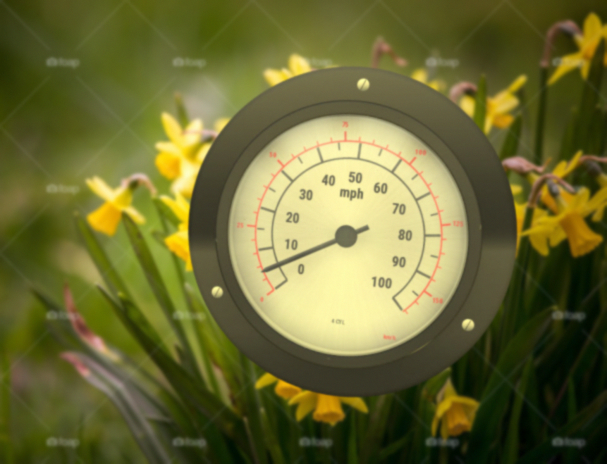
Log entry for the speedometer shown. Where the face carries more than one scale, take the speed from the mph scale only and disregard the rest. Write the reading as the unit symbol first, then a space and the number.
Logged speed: mph 5
